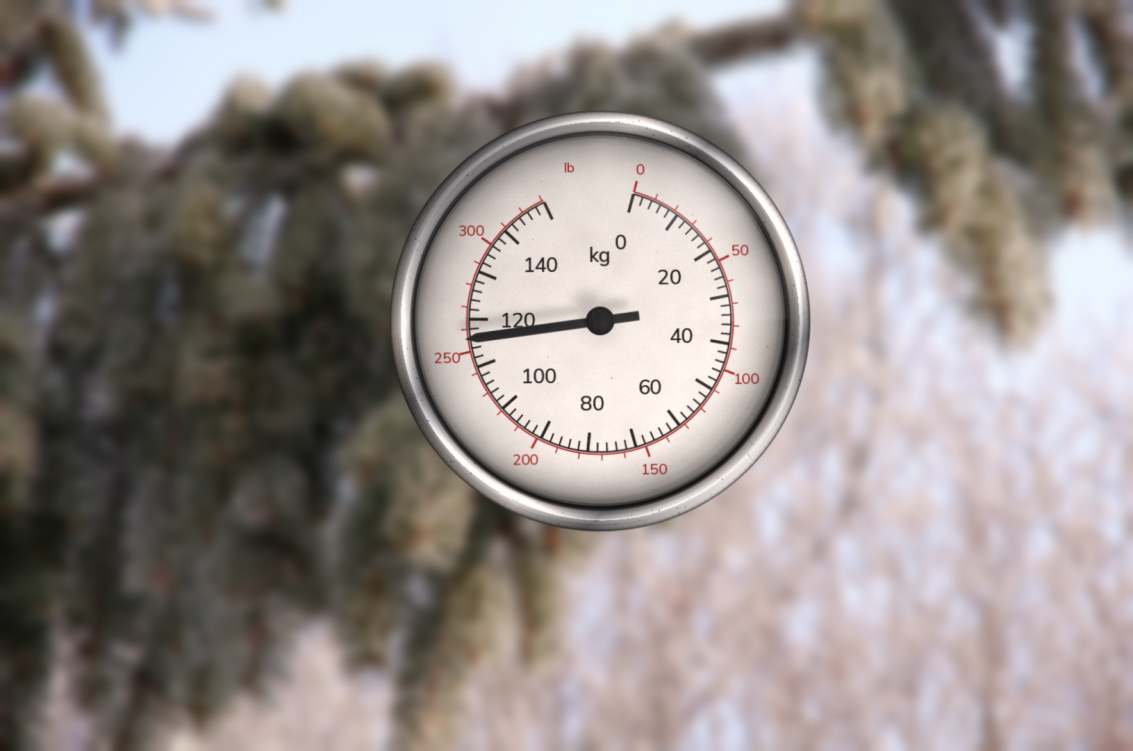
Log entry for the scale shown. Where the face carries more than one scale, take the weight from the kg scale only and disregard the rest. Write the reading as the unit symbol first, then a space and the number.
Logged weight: kg 116
